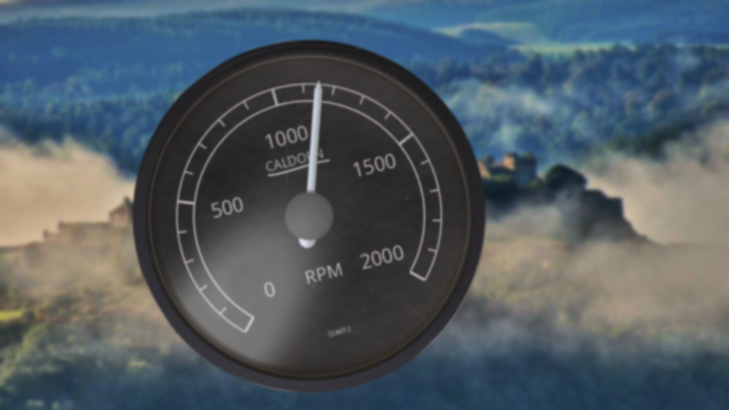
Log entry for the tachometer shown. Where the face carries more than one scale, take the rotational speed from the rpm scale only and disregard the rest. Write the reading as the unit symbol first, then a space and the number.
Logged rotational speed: rpm 1150
